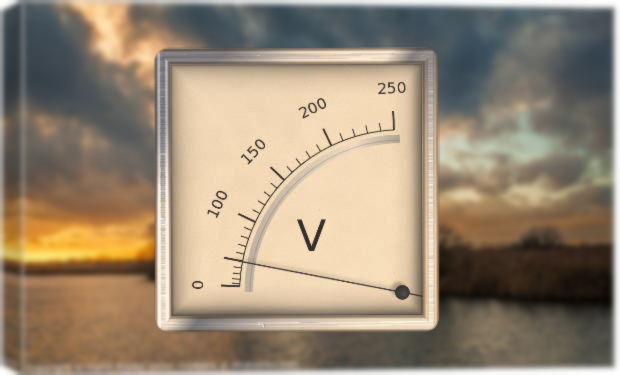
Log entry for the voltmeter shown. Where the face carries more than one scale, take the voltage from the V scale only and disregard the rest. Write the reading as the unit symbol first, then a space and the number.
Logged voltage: V 50
